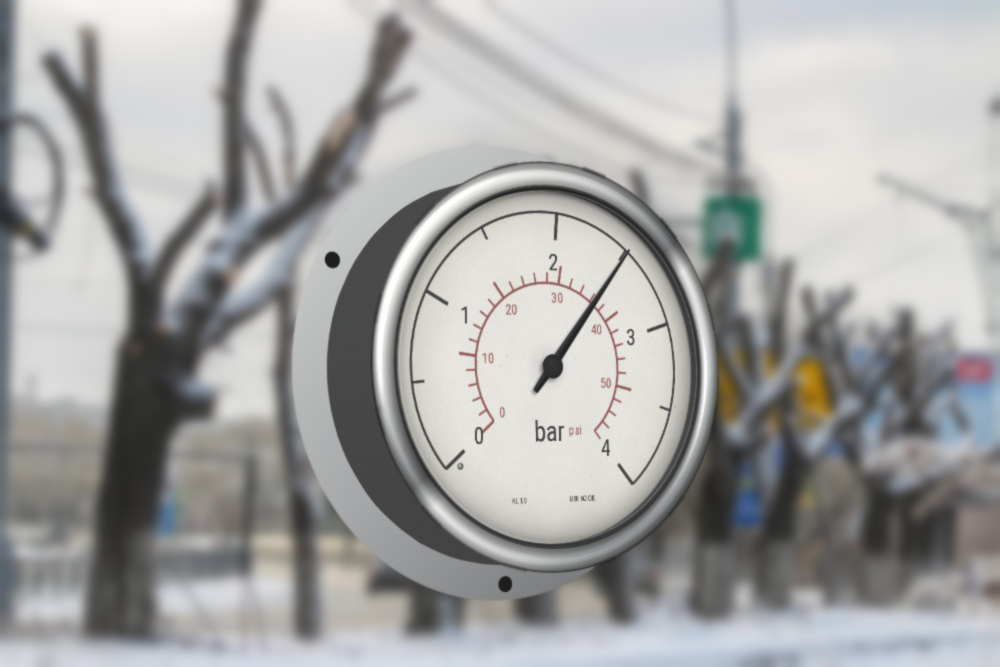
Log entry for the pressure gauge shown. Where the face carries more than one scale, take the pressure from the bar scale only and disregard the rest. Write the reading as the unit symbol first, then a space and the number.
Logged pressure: bar 2.5
